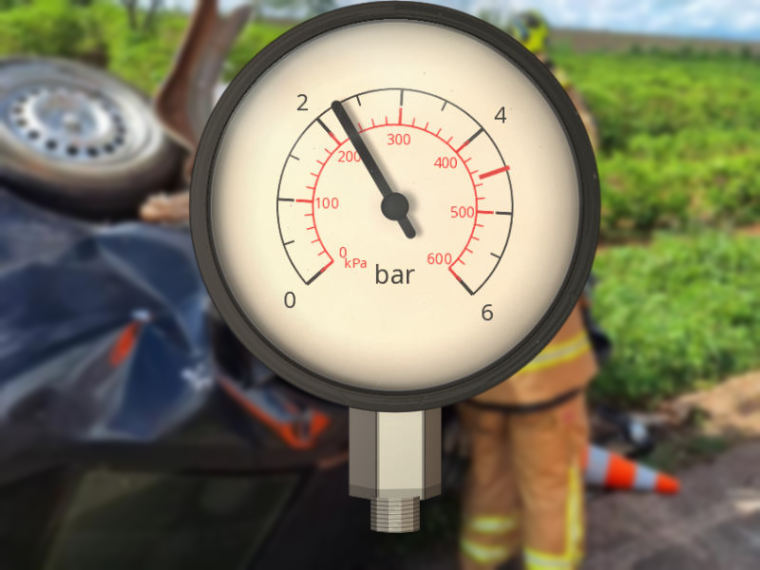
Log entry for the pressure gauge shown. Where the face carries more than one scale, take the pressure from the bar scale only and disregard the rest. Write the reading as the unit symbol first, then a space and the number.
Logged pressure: bar 2.25
